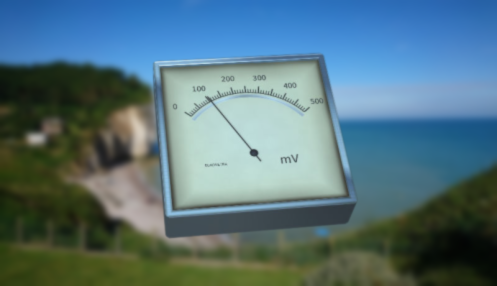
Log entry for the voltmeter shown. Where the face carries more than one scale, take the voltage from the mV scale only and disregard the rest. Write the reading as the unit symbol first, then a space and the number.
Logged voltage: mV 100
